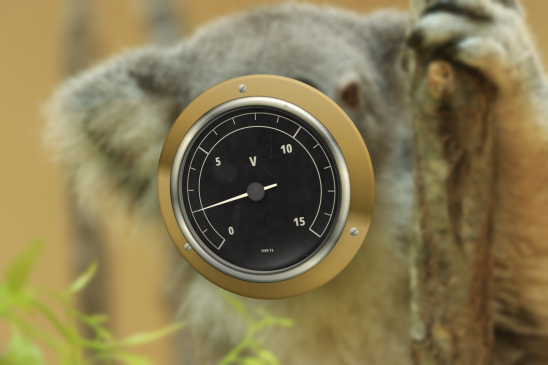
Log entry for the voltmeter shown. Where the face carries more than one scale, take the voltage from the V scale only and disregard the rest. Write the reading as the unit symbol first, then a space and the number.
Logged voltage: V 2
